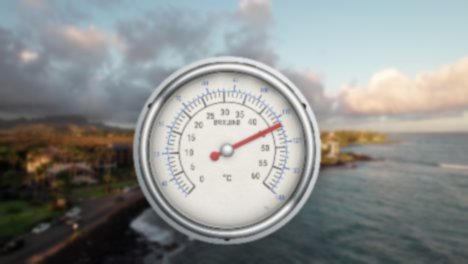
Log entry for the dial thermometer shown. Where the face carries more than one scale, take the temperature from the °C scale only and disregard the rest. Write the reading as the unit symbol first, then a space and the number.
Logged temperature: °C 45
